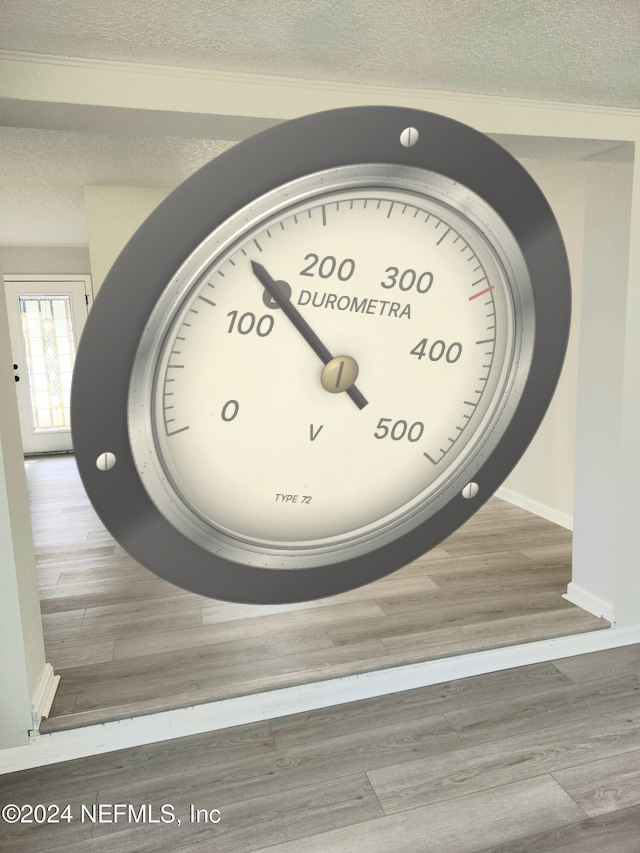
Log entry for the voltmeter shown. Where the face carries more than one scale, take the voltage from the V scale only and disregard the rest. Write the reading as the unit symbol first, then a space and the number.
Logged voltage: V 140
